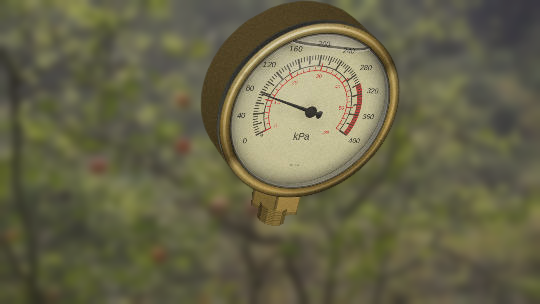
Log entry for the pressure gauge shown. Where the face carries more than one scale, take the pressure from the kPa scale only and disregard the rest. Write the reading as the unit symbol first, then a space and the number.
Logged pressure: kPa 80
